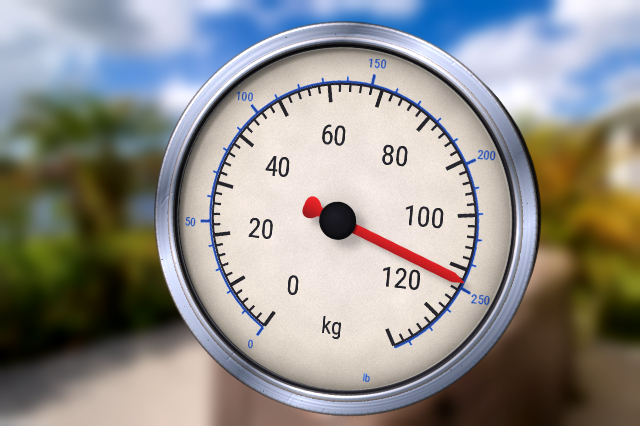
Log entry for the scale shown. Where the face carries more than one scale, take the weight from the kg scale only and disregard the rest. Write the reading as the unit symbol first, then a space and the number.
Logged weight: kg 112
